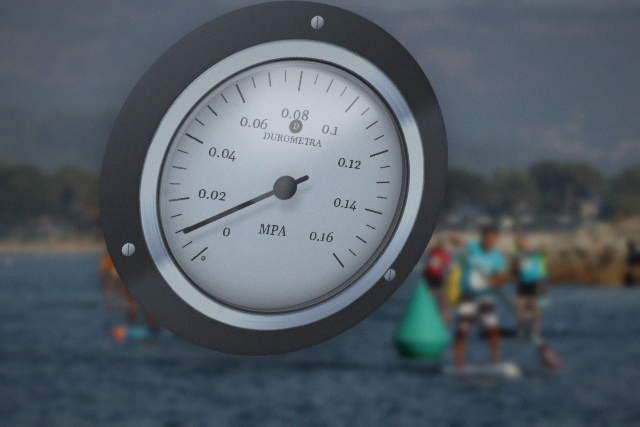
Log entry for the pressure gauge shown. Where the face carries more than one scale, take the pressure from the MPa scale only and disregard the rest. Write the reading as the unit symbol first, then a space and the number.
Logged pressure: MPa 0.01
